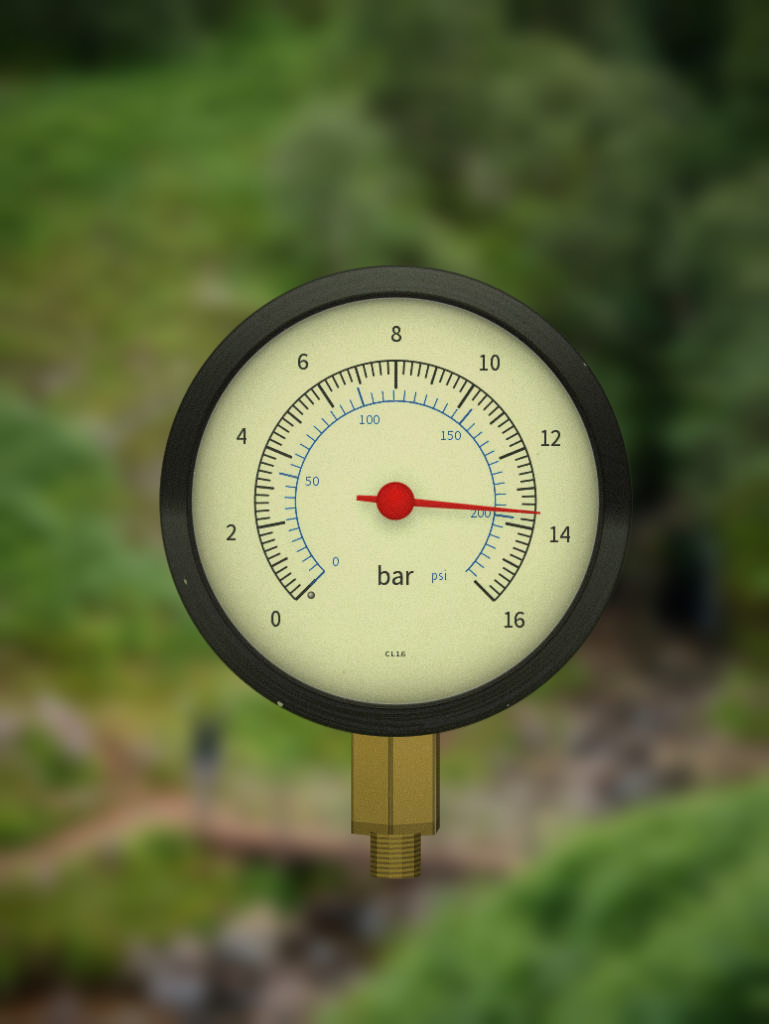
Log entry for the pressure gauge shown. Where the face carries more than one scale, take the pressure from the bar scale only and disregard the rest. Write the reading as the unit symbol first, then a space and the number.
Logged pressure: bar 13.6
